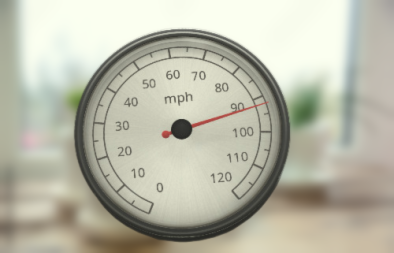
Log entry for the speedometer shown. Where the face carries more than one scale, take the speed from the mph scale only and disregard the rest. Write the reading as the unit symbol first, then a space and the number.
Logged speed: mph 92.5
